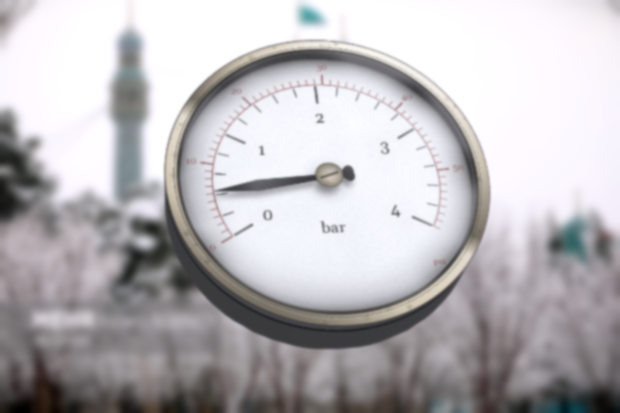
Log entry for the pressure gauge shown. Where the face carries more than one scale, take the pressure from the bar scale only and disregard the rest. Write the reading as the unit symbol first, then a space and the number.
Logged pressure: bar 0.4
